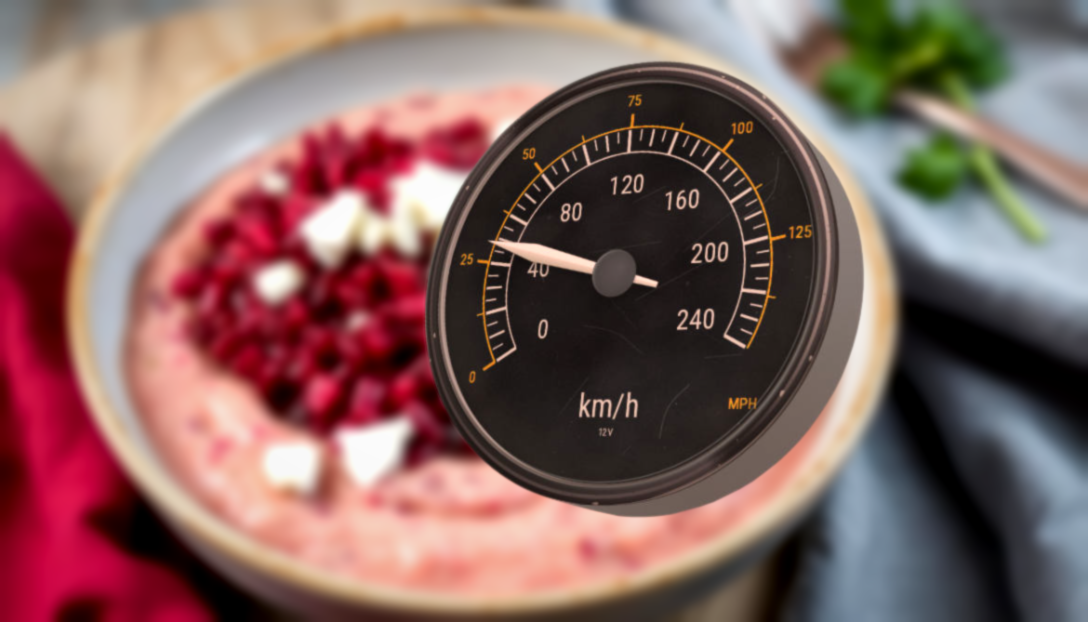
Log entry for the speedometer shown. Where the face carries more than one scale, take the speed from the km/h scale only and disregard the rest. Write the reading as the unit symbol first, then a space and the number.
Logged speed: km/h 47.5
